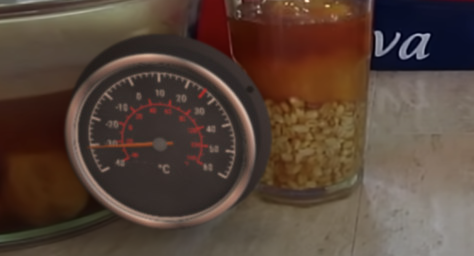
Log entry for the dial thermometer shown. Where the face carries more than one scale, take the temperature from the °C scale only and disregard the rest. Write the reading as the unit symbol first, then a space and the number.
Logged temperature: °C -30
